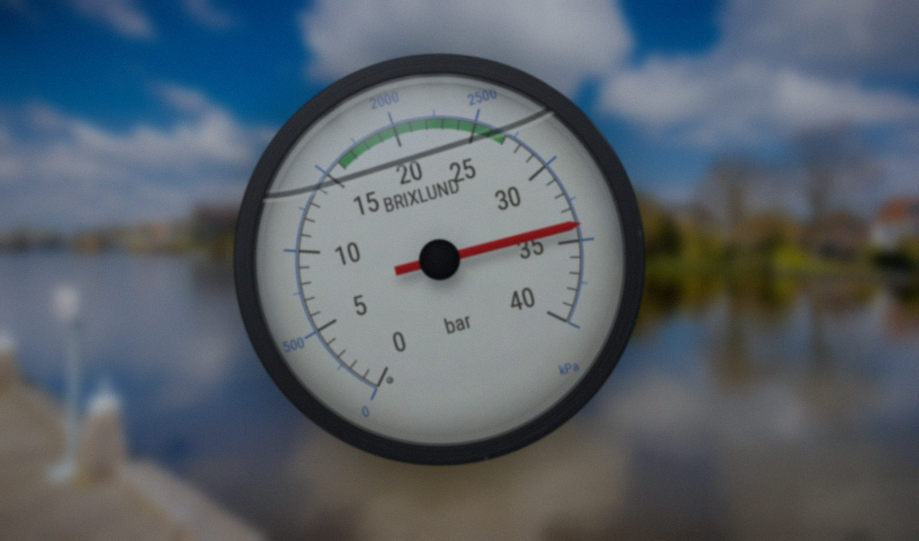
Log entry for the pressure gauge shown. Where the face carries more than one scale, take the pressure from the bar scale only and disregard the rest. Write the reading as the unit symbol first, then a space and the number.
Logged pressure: bar 34
